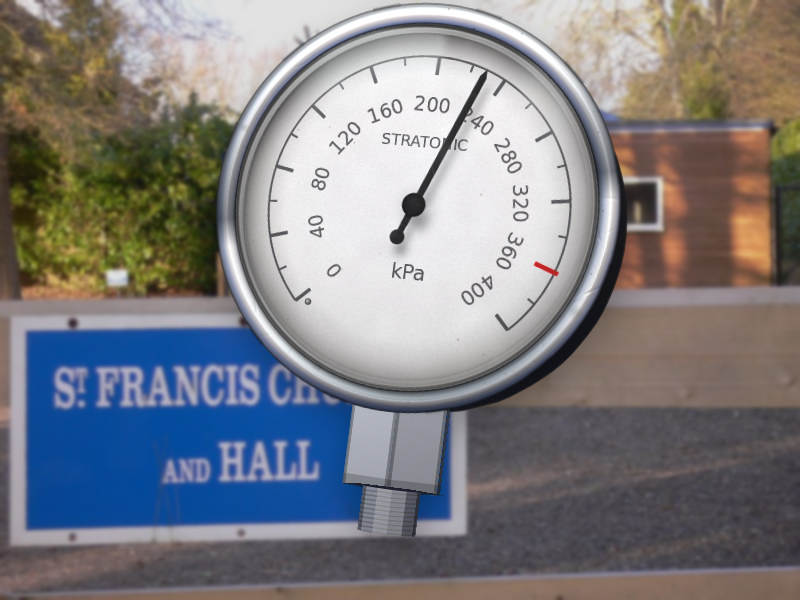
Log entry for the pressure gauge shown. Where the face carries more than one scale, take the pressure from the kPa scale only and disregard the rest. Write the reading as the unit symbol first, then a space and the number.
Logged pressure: kPa 230
